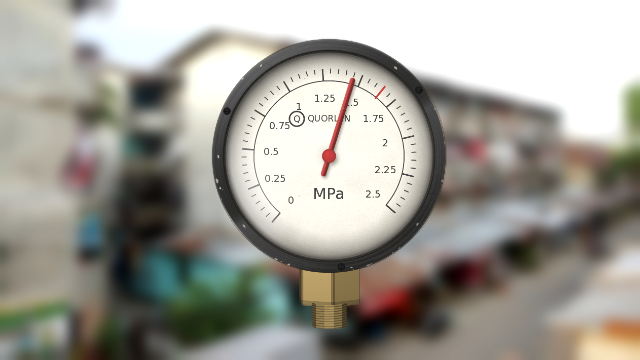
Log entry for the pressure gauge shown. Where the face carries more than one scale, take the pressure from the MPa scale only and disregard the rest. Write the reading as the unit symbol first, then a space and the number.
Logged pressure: MPa 1.45
